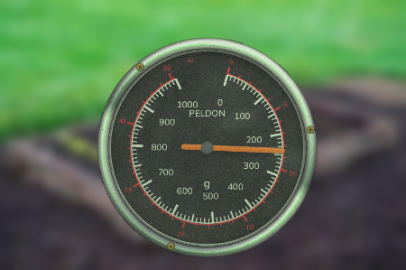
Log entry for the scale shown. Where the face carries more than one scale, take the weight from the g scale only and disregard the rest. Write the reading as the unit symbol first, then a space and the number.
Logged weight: g 240
